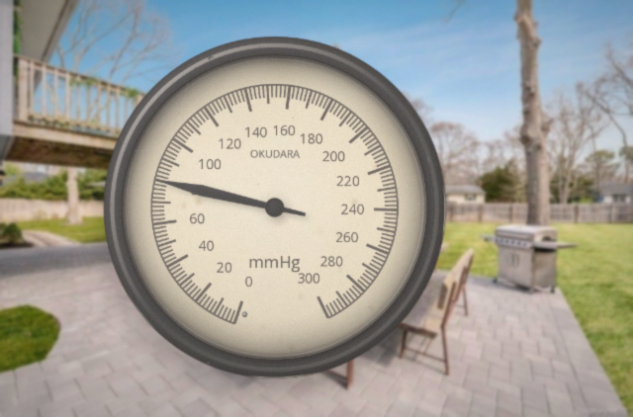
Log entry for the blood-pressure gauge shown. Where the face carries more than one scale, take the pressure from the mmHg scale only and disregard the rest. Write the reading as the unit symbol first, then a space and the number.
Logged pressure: mmHg 80
